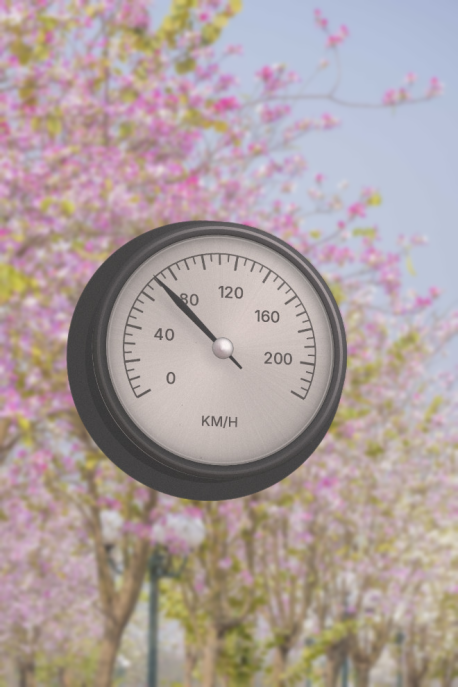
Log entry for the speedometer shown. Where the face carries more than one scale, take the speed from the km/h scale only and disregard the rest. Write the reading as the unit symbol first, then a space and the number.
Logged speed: km/h 70
